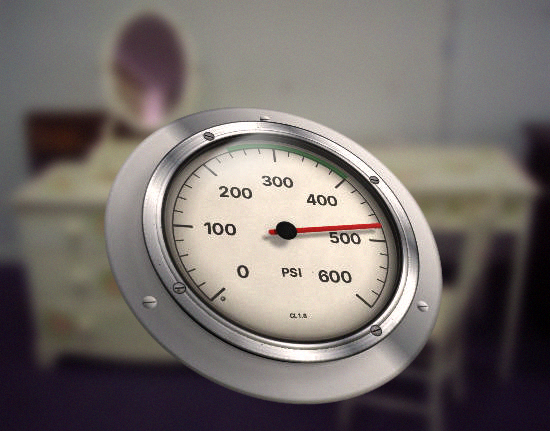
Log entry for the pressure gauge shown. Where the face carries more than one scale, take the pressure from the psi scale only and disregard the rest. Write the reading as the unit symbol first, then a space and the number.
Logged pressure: psi 480
